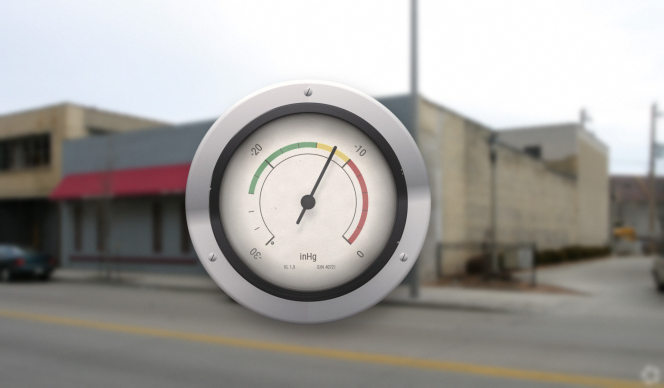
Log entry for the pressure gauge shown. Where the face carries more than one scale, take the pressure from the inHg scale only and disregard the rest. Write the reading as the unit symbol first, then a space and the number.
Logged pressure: inHg -12
